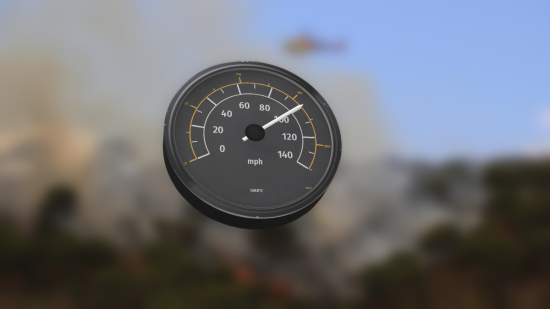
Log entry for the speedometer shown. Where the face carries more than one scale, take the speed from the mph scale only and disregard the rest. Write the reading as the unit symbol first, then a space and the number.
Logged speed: mph 100
